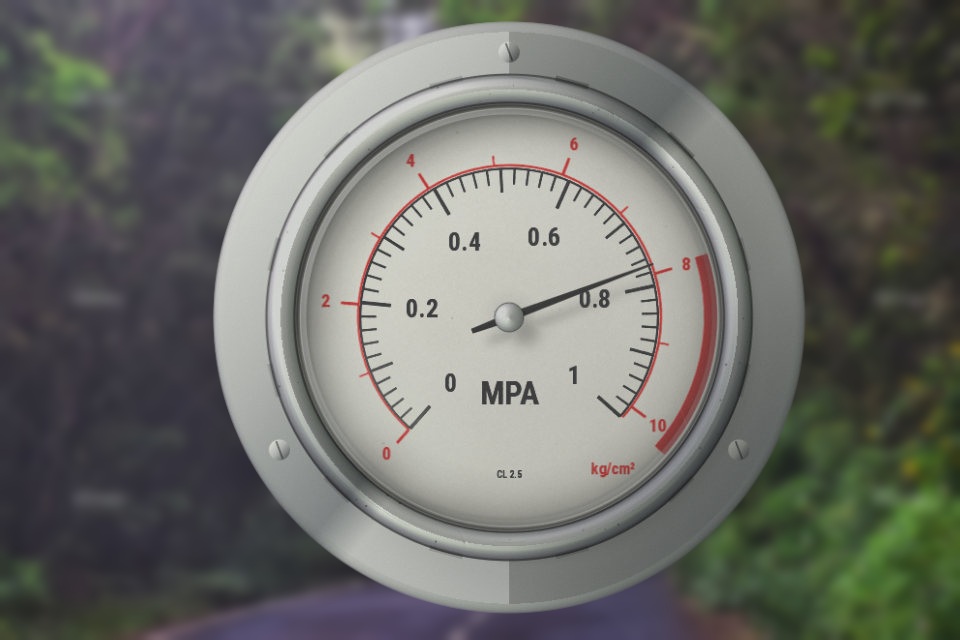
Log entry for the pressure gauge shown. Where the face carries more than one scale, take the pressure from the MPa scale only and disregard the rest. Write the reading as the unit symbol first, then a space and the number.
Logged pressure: MPa 0.77
